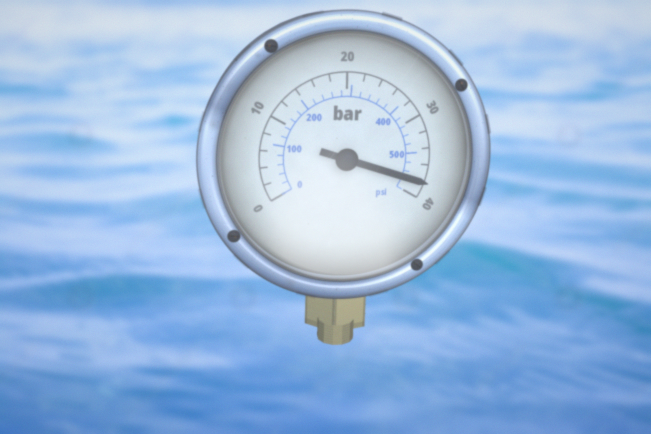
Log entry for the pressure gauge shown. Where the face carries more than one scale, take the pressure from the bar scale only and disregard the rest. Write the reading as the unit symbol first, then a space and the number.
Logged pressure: bar 38
